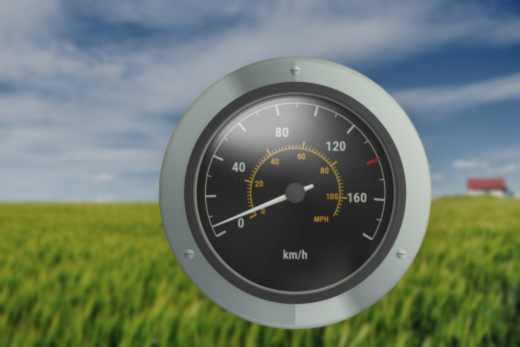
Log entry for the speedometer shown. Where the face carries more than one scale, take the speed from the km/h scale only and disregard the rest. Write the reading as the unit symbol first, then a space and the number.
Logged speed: km/h 5
